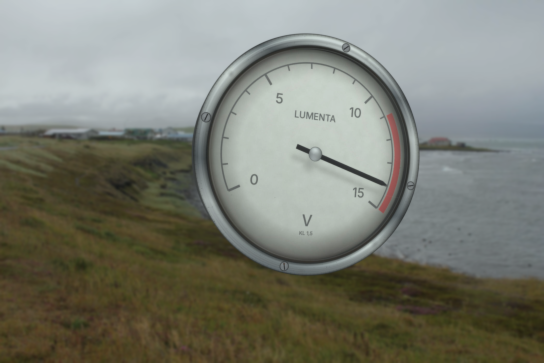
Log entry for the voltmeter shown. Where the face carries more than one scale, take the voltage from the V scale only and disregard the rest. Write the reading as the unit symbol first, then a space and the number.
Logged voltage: V 14
